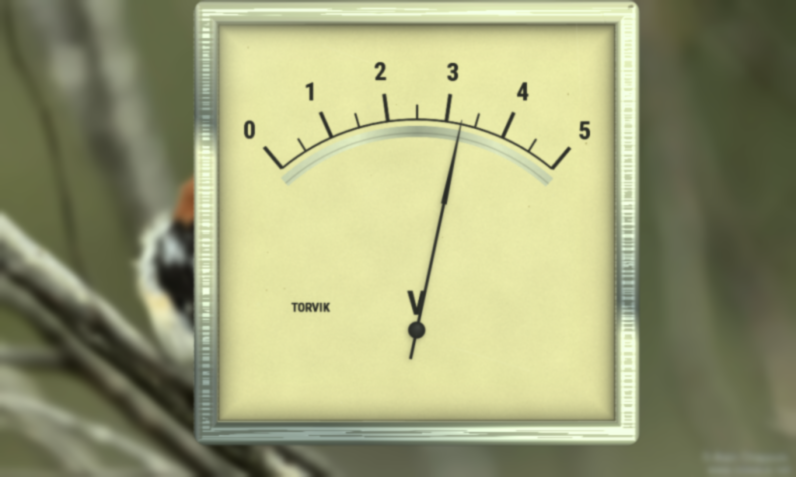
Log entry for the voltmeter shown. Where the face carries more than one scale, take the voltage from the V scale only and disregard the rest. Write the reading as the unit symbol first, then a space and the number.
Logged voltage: V 3.25
